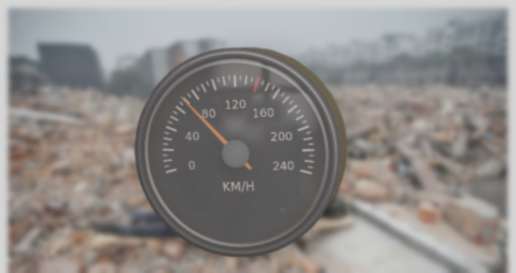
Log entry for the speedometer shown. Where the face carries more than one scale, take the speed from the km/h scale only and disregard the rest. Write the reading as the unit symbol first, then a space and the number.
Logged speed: km/h 70
